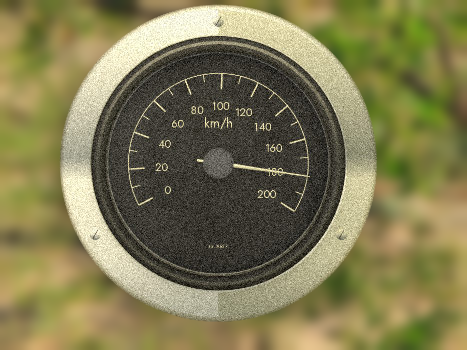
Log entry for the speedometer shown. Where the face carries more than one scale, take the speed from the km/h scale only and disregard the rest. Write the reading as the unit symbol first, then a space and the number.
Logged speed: km/h 180
